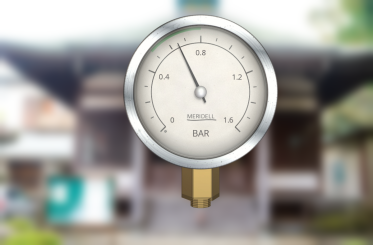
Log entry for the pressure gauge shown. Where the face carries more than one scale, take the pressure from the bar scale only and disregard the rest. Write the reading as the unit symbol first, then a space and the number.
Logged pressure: bar 0.65
